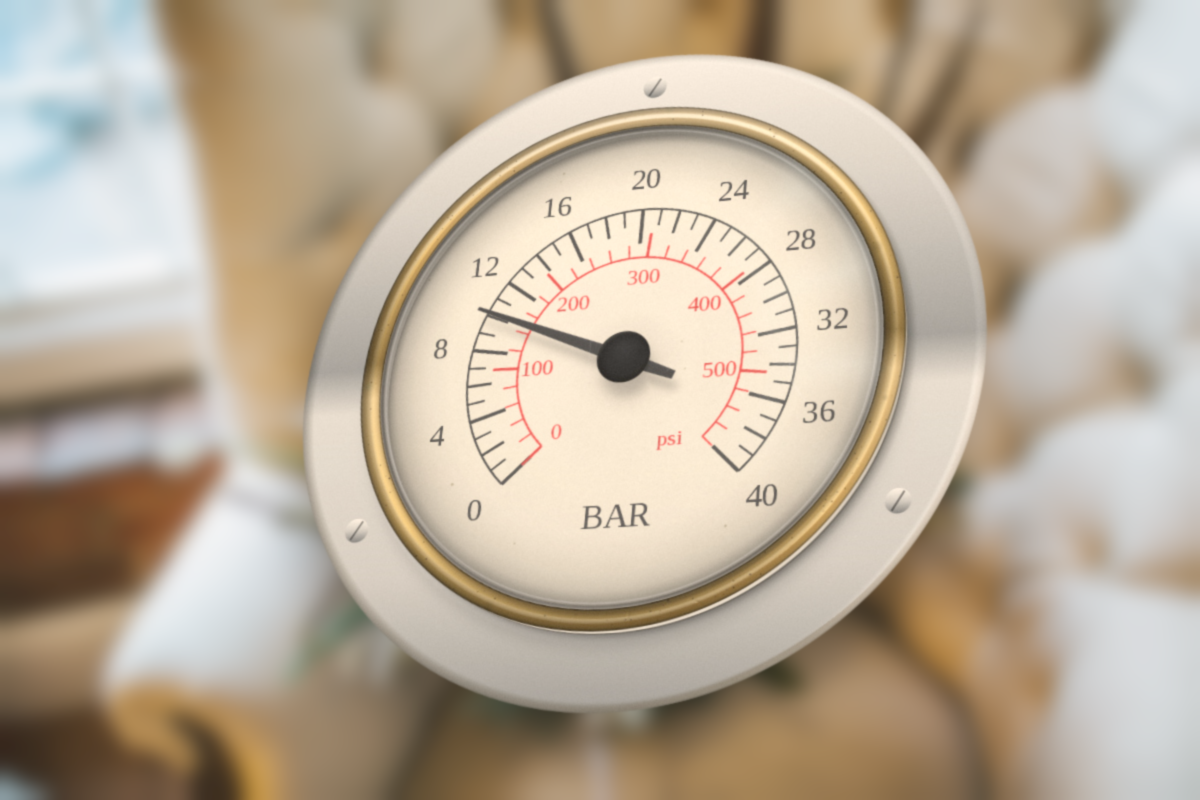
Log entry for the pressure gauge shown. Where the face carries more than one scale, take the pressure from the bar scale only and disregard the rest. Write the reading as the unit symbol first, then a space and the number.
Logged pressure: bar 10
